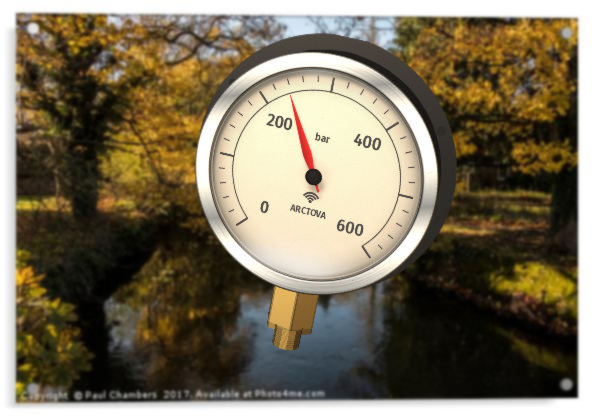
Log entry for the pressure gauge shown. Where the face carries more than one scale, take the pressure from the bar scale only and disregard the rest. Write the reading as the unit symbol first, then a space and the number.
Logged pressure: bar 240
